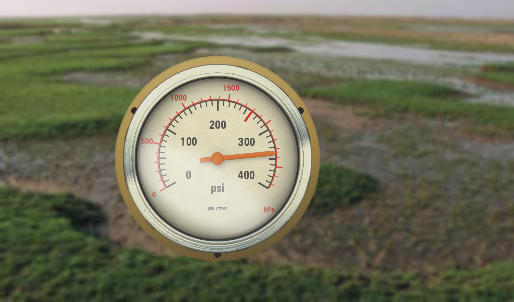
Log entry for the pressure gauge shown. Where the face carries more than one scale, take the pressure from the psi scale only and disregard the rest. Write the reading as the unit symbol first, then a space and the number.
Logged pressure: psi 340
